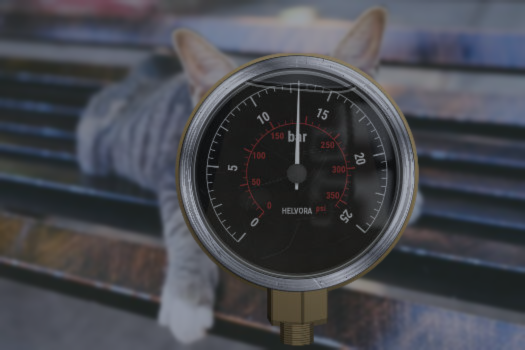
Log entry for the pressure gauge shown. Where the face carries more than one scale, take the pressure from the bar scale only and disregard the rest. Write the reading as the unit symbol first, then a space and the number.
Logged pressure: bar 13
